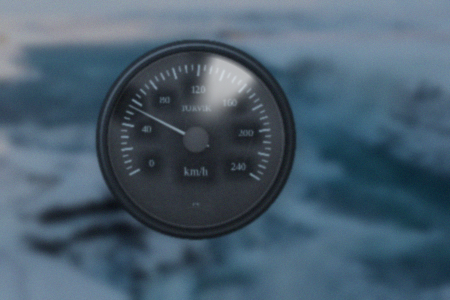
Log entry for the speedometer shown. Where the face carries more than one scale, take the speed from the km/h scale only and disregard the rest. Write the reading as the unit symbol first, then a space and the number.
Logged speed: km/h 55
